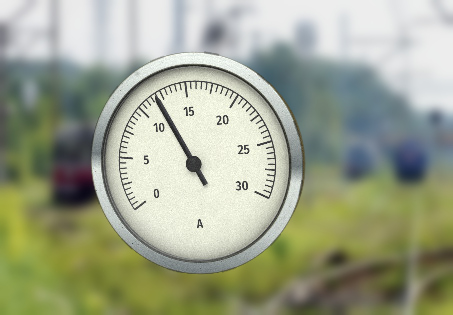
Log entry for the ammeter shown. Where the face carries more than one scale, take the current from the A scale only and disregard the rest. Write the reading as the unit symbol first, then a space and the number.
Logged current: A 12
